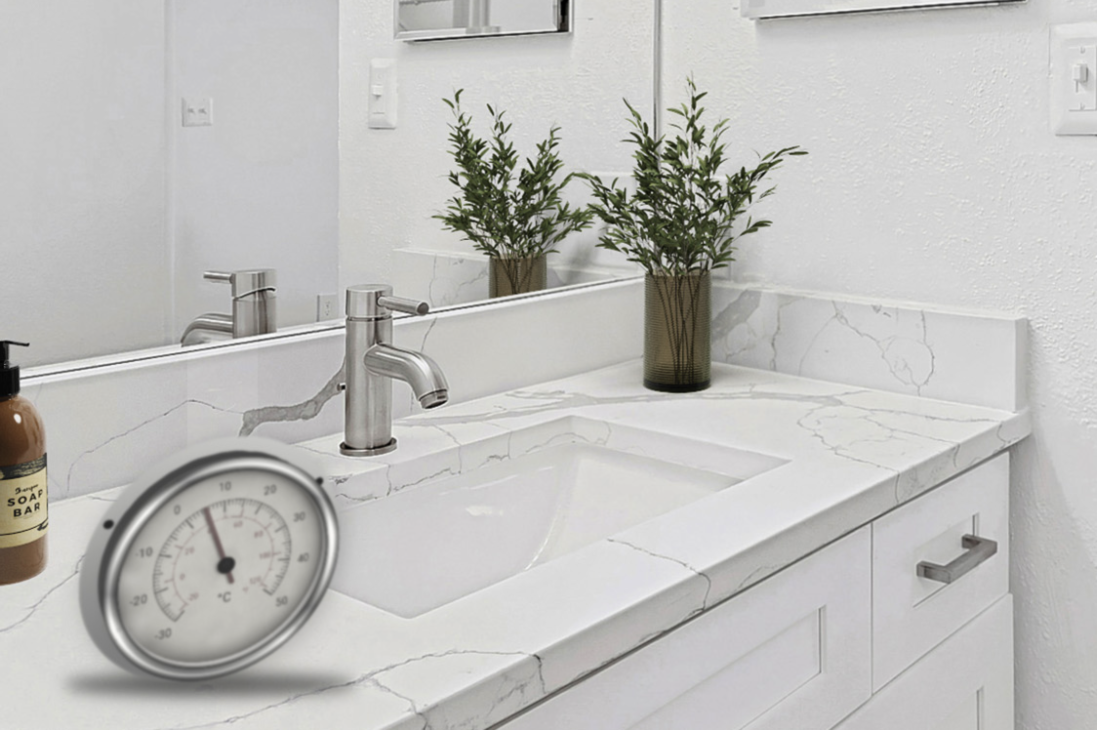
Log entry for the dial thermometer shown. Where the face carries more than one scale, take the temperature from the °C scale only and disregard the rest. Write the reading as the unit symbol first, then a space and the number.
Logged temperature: °C 5
